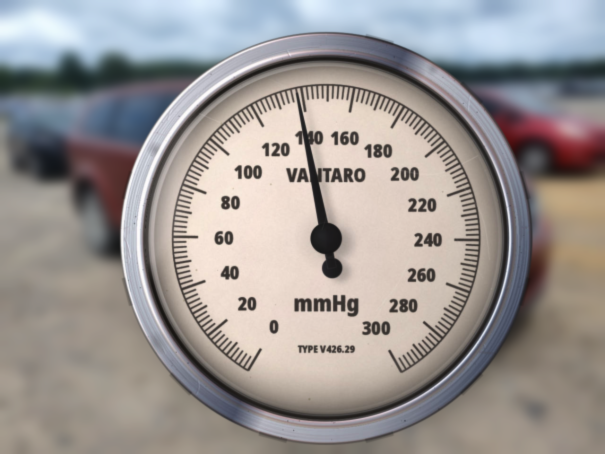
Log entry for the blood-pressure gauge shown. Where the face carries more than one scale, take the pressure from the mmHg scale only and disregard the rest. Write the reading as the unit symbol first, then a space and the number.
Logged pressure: mmHg 138
